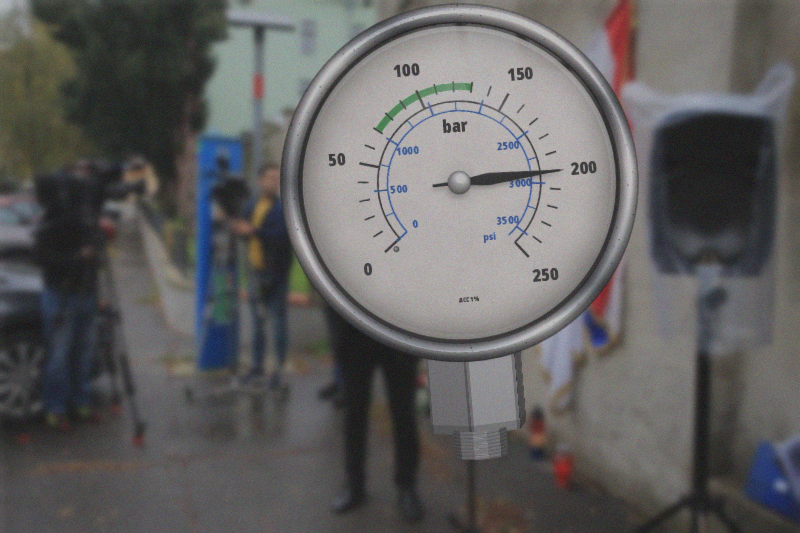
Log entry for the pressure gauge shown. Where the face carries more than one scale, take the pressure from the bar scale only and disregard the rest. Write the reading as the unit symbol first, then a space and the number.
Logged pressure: bar 200
